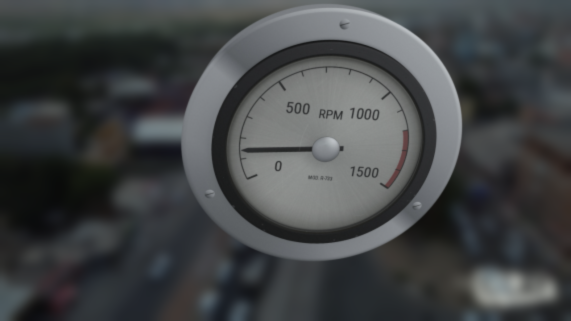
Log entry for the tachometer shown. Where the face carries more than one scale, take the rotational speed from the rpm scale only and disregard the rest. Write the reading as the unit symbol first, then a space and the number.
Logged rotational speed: rpm 150
